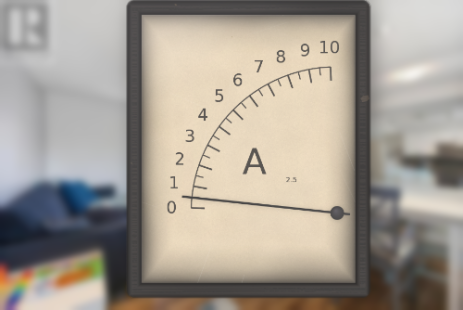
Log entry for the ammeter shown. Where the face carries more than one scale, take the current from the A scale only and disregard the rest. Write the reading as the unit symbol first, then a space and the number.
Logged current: A 0.5
